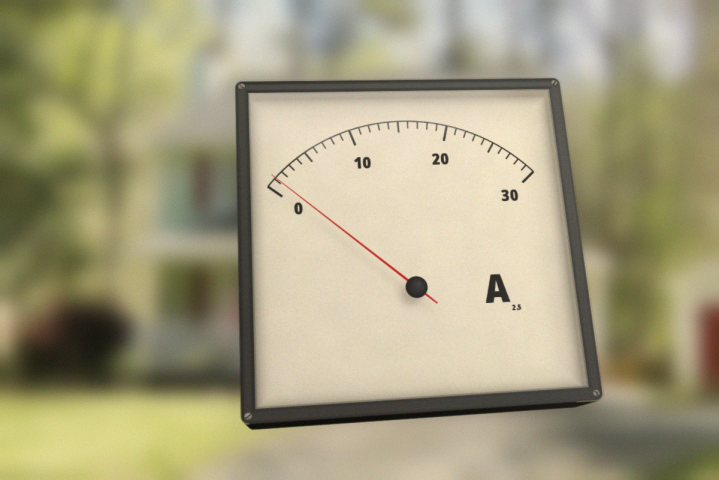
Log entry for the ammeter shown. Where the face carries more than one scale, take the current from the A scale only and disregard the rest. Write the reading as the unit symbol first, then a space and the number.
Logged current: A 1
